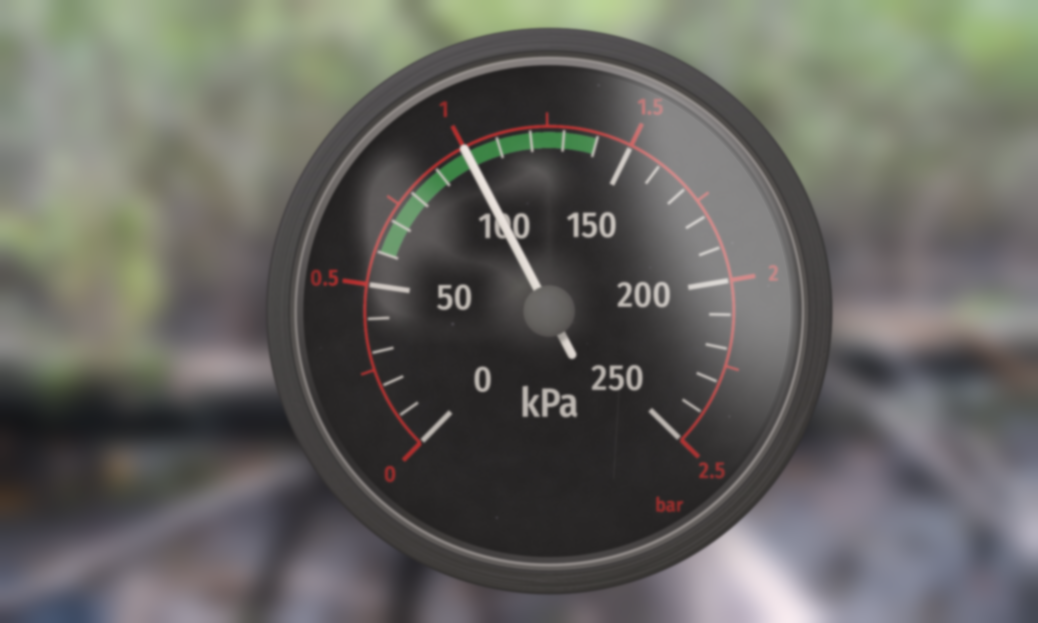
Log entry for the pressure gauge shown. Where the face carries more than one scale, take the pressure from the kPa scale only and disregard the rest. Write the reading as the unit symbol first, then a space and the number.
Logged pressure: kPa 100
